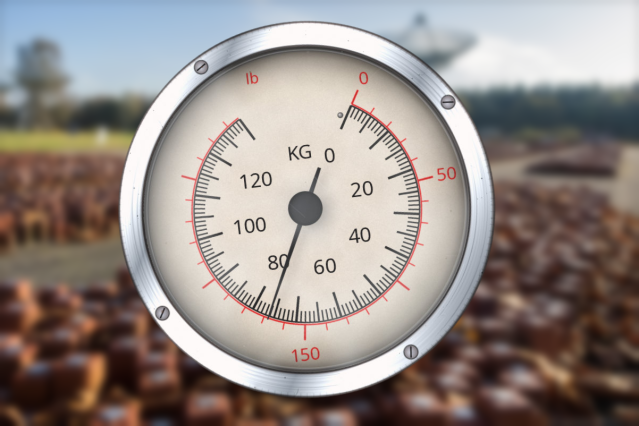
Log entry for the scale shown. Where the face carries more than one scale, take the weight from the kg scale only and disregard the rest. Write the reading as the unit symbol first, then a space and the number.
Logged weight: kg 76
